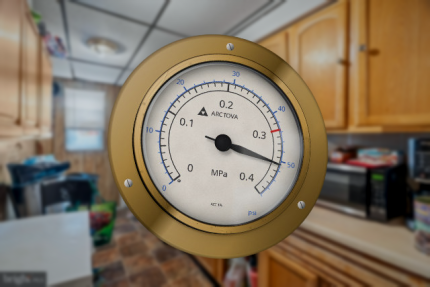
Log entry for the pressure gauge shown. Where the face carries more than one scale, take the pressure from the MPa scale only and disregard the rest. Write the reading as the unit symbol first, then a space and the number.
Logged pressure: MPa 0.35
